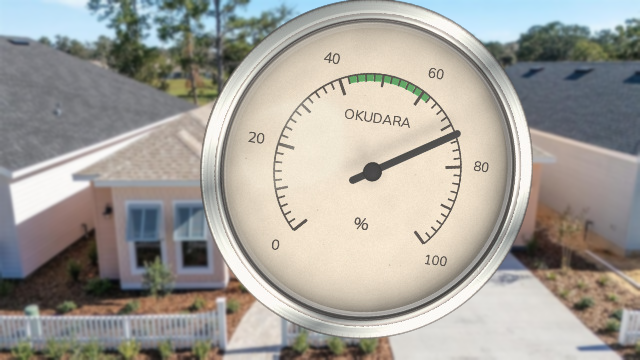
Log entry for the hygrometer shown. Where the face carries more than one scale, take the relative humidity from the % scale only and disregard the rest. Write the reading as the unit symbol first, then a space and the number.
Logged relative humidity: % 72
